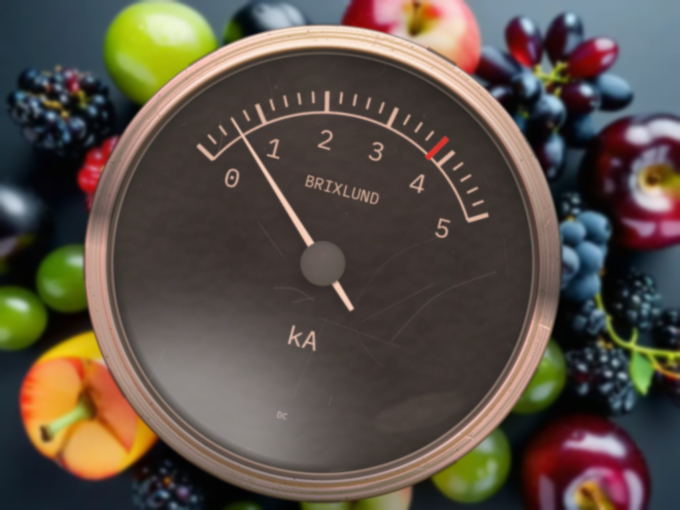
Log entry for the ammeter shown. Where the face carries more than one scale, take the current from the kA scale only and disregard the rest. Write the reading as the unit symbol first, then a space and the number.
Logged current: kA 0.6
